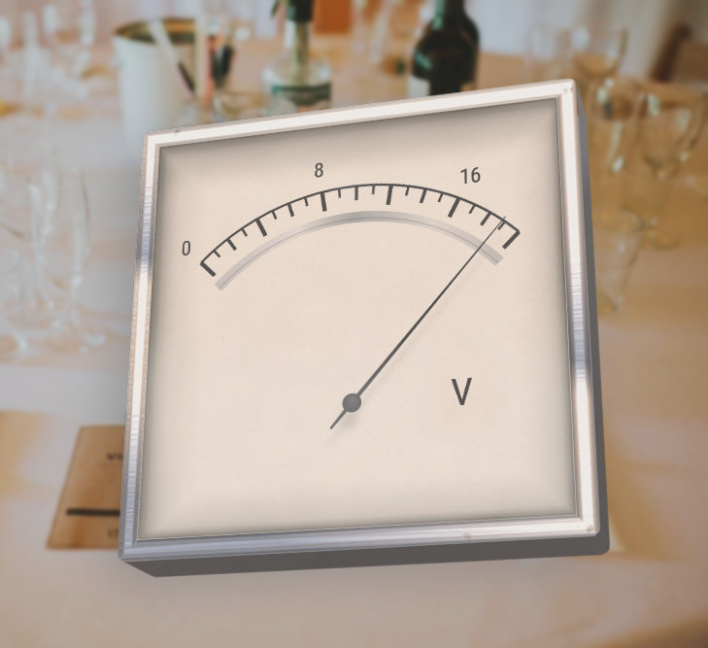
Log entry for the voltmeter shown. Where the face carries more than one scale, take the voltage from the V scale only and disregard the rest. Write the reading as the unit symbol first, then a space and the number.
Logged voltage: V 19
